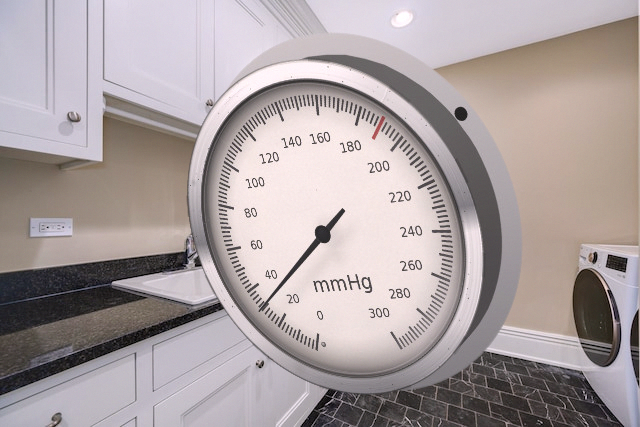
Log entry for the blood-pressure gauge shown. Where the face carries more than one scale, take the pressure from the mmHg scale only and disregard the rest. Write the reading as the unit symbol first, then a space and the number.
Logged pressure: mmHg 30
